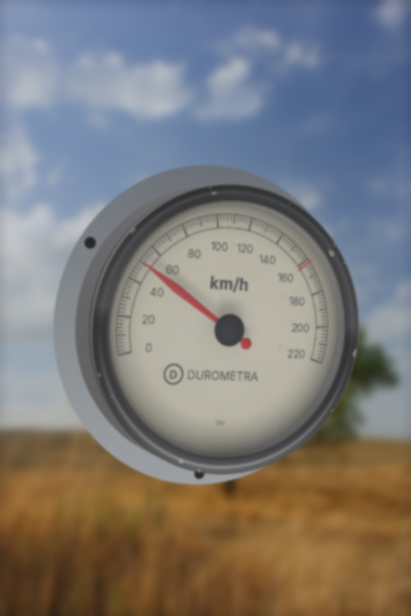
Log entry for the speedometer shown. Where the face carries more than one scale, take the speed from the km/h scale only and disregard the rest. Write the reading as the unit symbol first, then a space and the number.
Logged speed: km/h 50
